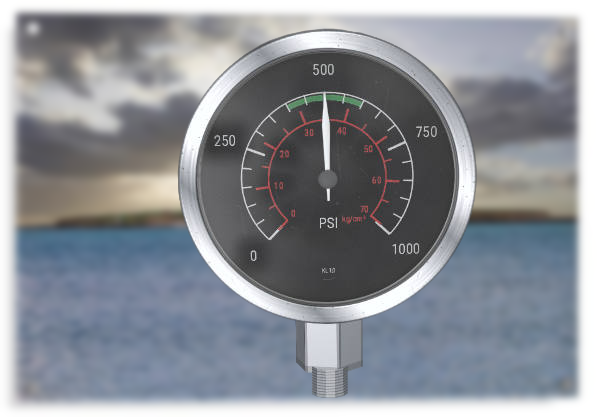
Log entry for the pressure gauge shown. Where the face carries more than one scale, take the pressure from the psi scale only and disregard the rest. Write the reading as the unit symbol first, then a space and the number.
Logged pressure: psi 500
